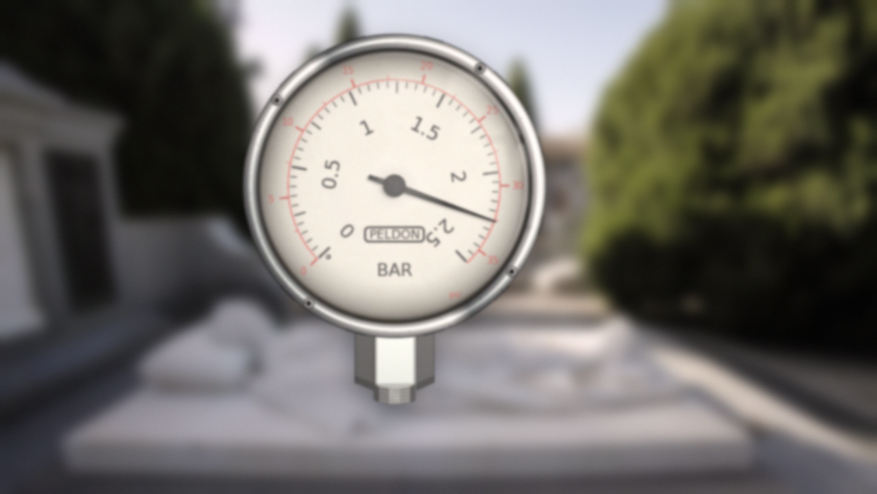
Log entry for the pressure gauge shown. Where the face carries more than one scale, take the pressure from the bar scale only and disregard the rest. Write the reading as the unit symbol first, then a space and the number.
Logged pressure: bar 2.25
